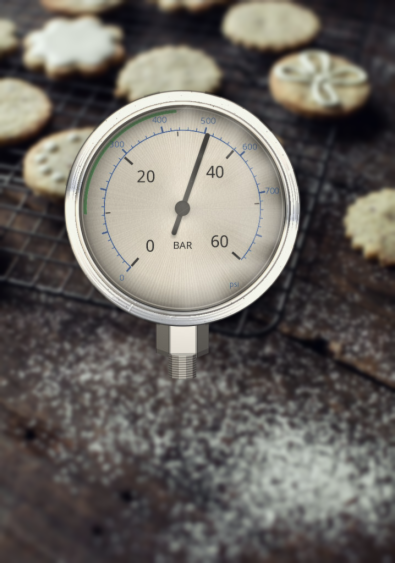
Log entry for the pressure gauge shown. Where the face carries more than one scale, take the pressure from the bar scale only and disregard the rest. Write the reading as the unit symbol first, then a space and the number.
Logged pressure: bar 35
